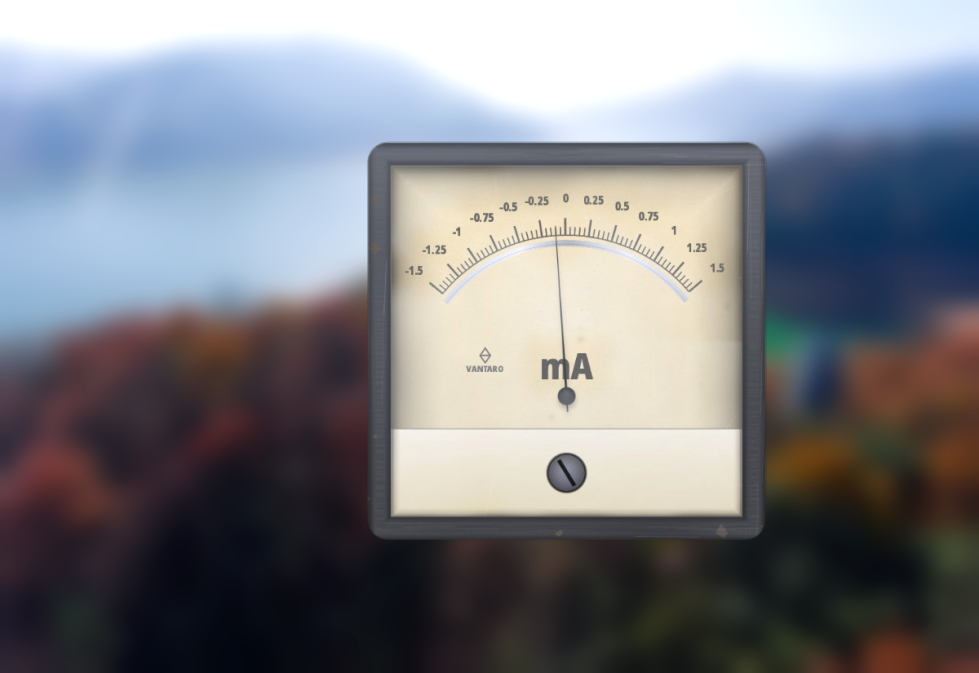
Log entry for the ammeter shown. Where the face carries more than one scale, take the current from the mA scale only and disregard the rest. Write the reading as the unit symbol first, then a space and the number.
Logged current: mA -0.1
